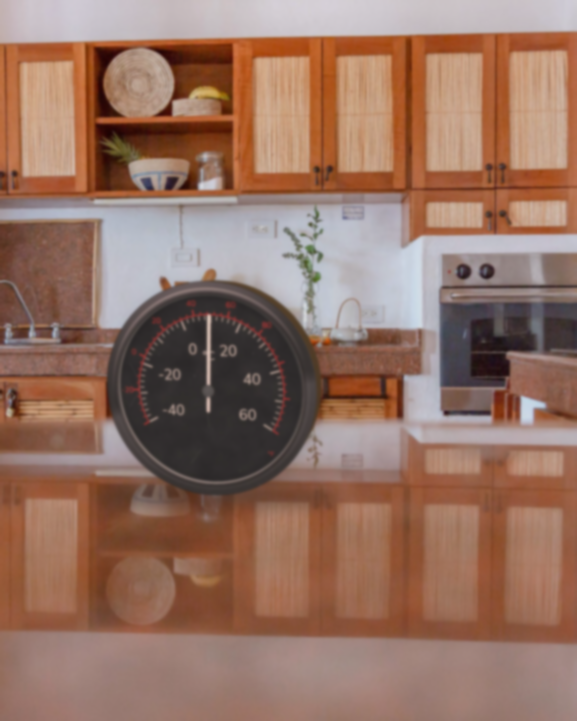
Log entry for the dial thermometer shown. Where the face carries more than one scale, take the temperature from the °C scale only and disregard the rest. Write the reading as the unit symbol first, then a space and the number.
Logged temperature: °C 10
